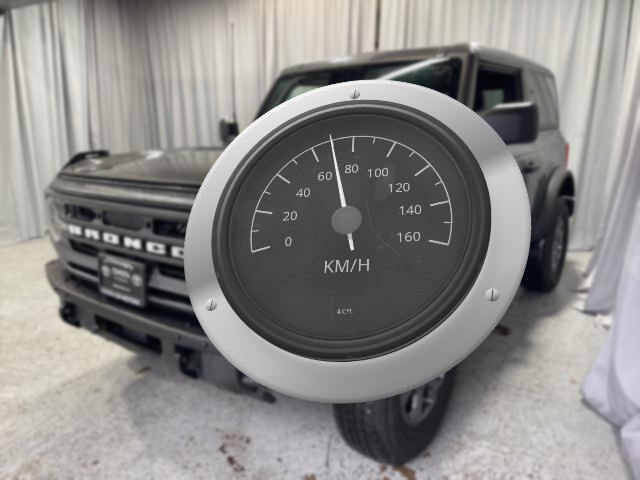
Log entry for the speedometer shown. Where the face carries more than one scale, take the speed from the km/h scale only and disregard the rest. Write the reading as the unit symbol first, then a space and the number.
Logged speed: km/h 70
